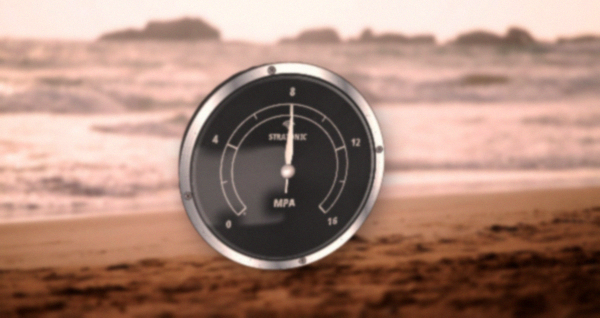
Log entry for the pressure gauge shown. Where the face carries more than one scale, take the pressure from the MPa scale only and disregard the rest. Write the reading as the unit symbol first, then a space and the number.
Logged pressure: MPa 8
